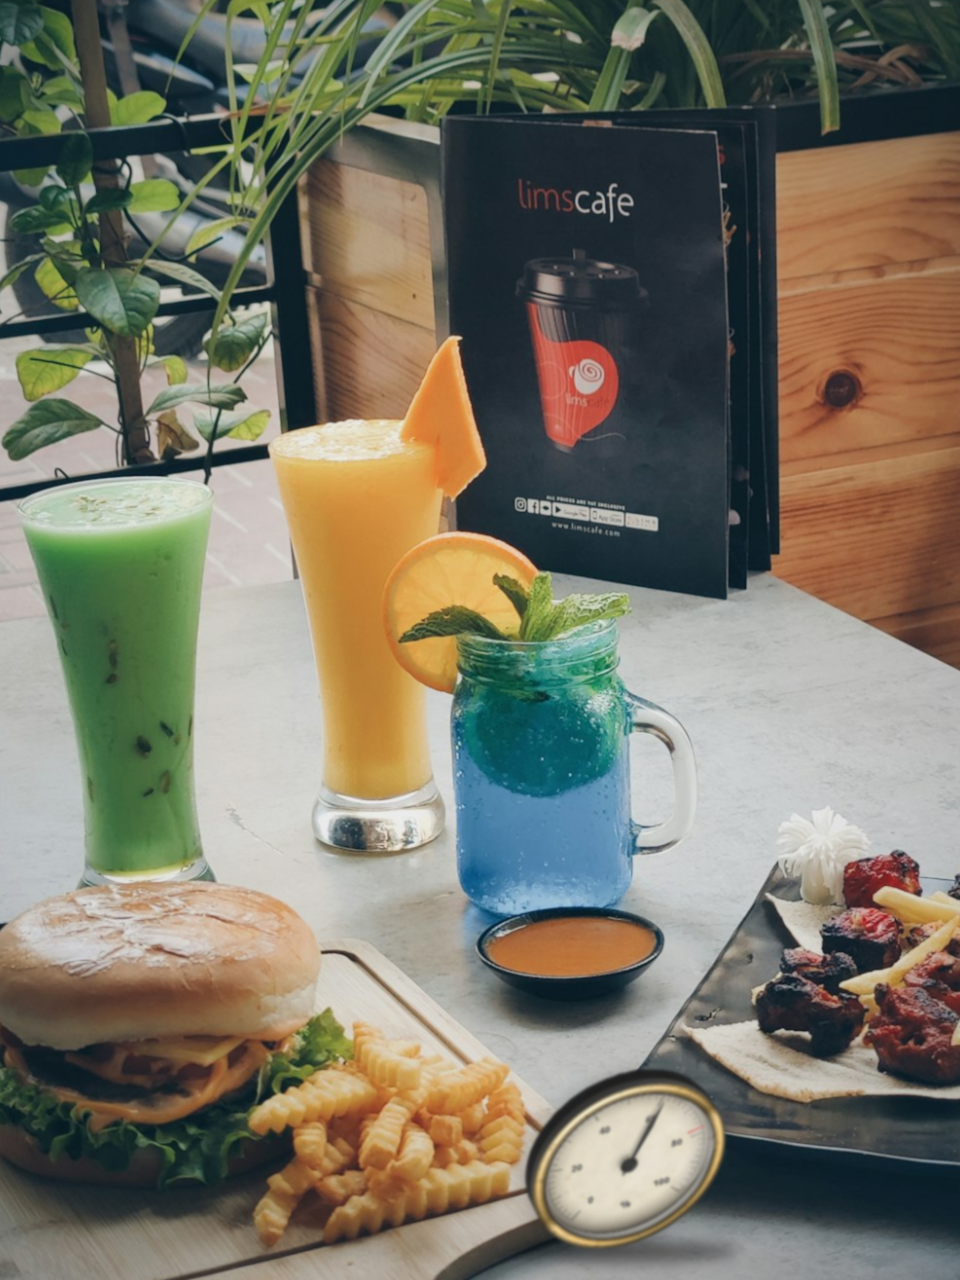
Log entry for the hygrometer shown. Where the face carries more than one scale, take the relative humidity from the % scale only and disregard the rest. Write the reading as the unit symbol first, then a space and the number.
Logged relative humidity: % 60
